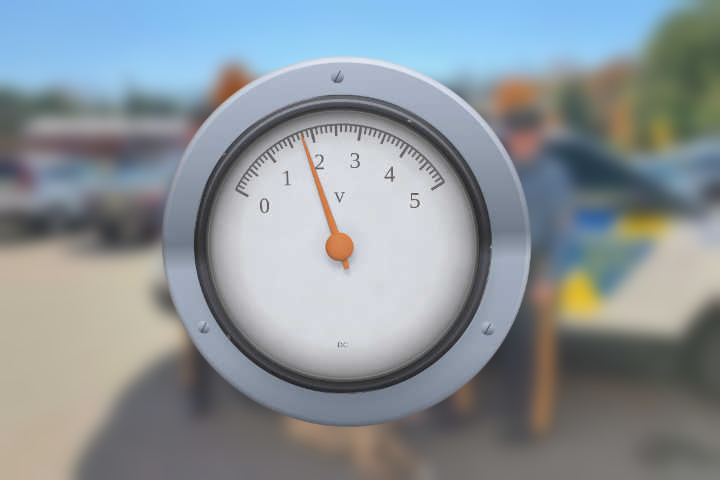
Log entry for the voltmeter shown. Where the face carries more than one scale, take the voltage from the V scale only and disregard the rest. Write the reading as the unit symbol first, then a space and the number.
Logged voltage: V 1.8
